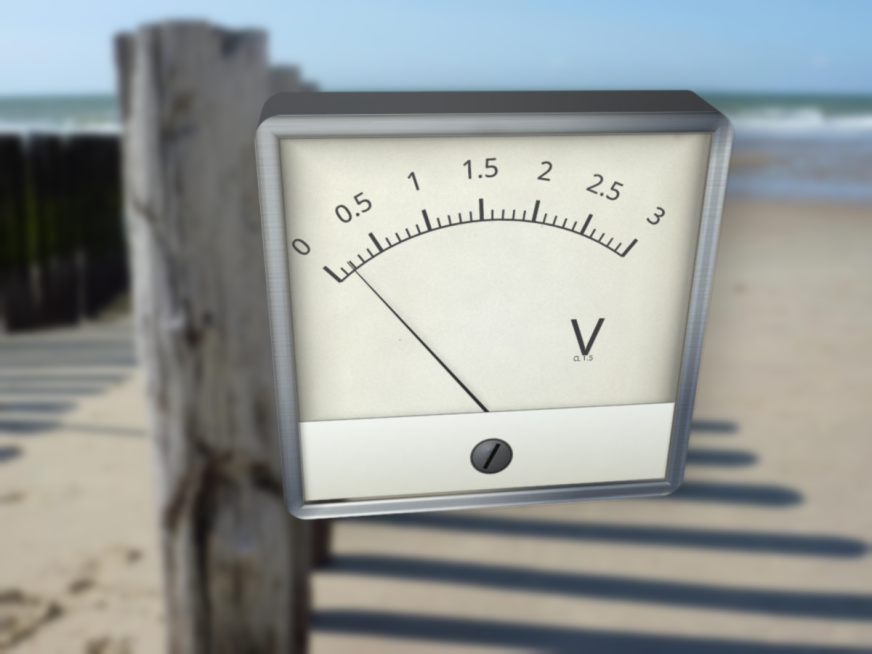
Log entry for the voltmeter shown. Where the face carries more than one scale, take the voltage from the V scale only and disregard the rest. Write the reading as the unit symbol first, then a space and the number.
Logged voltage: V 0.2
